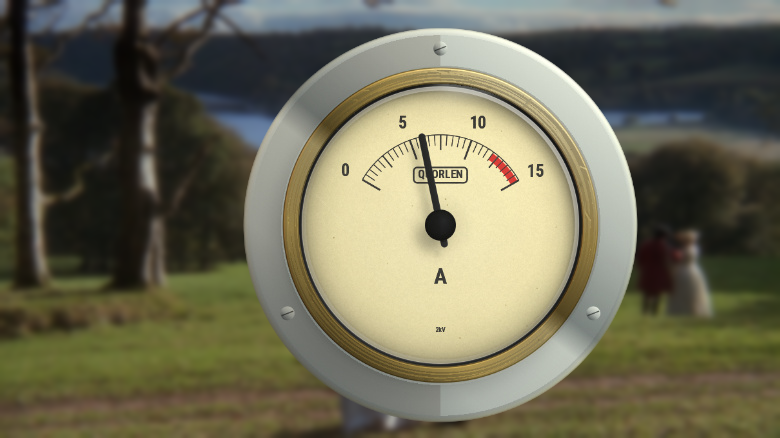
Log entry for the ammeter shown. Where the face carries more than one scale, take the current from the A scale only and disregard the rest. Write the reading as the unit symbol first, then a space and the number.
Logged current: A 6
